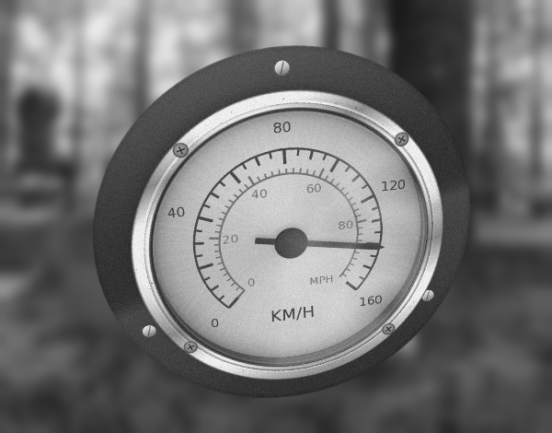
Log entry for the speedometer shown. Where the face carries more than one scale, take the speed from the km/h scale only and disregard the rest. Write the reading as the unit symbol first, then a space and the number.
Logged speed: km/h 140
